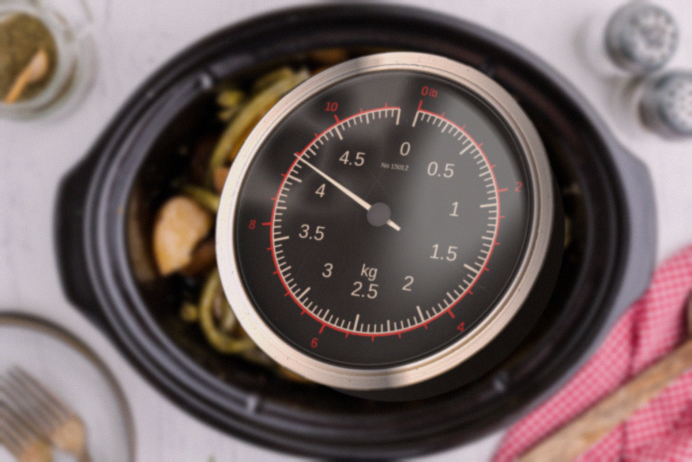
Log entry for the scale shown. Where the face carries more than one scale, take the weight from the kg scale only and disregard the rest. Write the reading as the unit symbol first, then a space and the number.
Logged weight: kg 4.15
